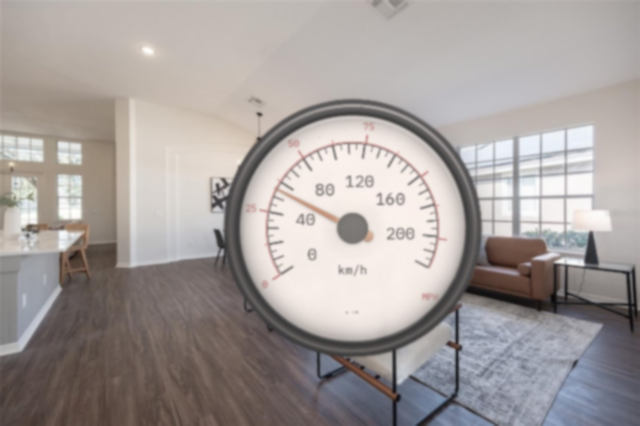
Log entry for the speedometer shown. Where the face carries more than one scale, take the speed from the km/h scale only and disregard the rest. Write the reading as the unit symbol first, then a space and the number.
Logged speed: km/h 55
